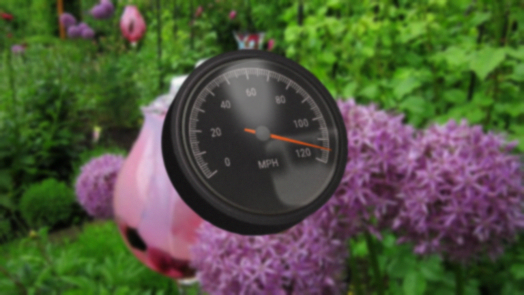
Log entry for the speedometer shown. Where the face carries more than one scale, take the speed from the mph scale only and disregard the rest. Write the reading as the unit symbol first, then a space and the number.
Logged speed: mph 115
